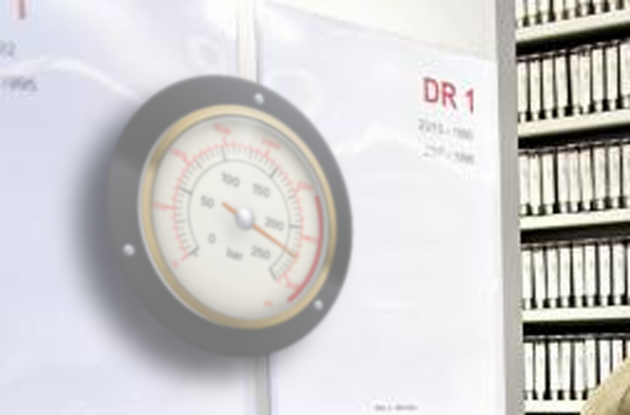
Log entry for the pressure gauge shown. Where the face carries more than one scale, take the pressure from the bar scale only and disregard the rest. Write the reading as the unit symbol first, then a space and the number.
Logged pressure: bar 225
